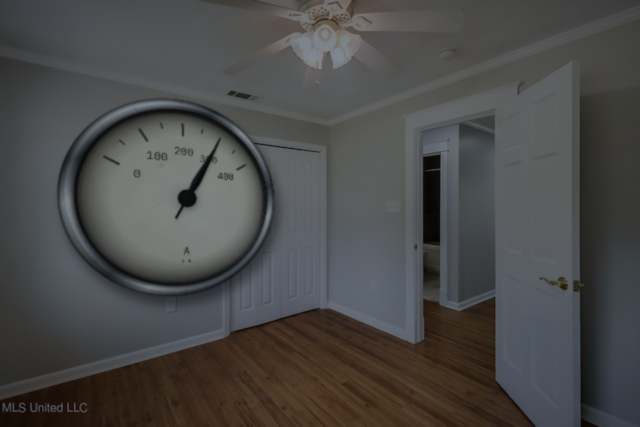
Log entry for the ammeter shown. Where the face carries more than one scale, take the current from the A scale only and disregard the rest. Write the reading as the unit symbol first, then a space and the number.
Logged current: A 300
